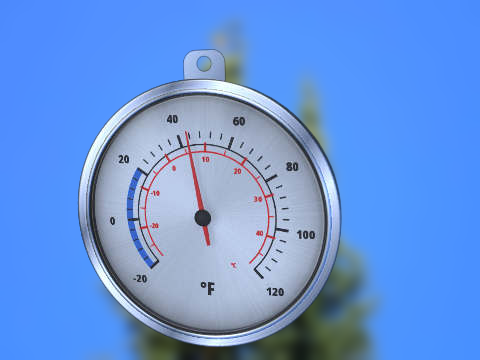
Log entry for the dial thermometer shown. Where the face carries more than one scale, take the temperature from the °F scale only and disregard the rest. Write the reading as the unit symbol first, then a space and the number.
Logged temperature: °F 44
